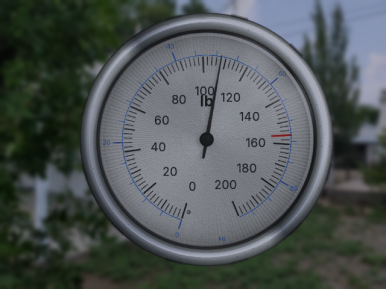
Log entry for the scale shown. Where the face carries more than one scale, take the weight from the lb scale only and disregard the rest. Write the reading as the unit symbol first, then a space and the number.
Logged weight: lb 108
